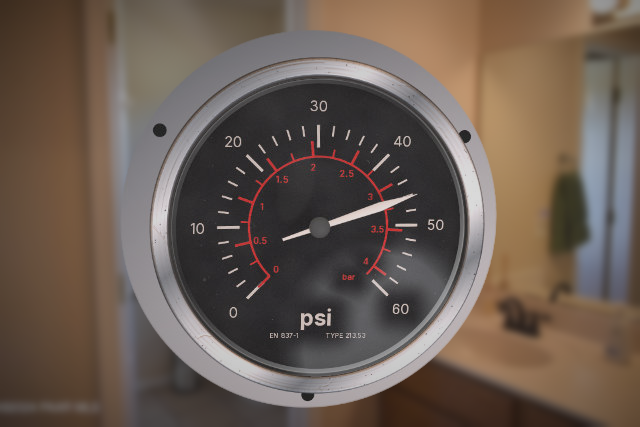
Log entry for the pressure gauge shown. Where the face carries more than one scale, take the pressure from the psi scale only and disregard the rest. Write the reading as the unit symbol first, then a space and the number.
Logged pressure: psi 46
